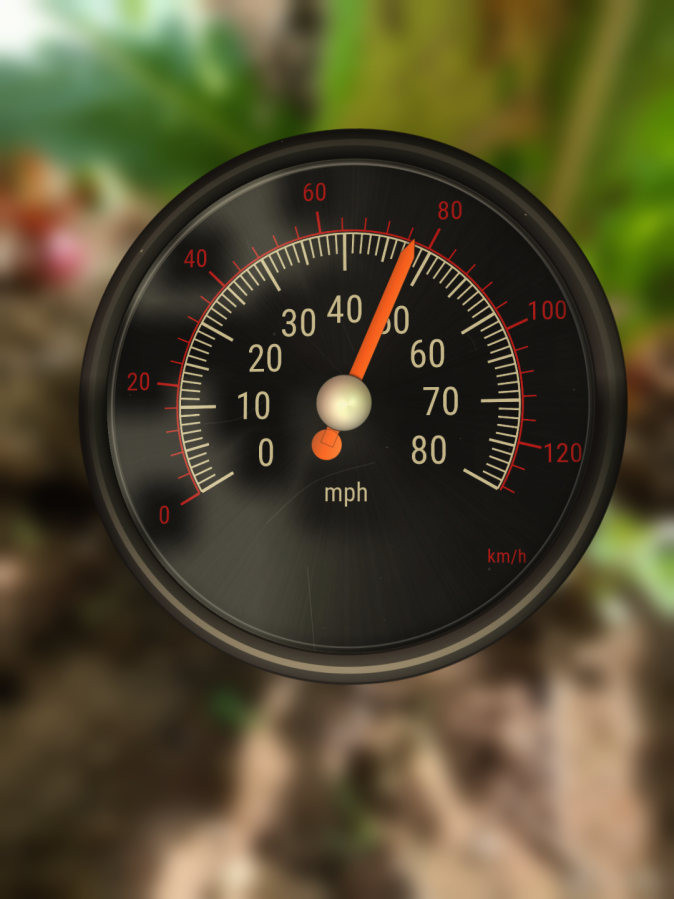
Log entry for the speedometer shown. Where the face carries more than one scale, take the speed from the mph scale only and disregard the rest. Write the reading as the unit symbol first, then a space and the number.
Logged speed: mph 48
